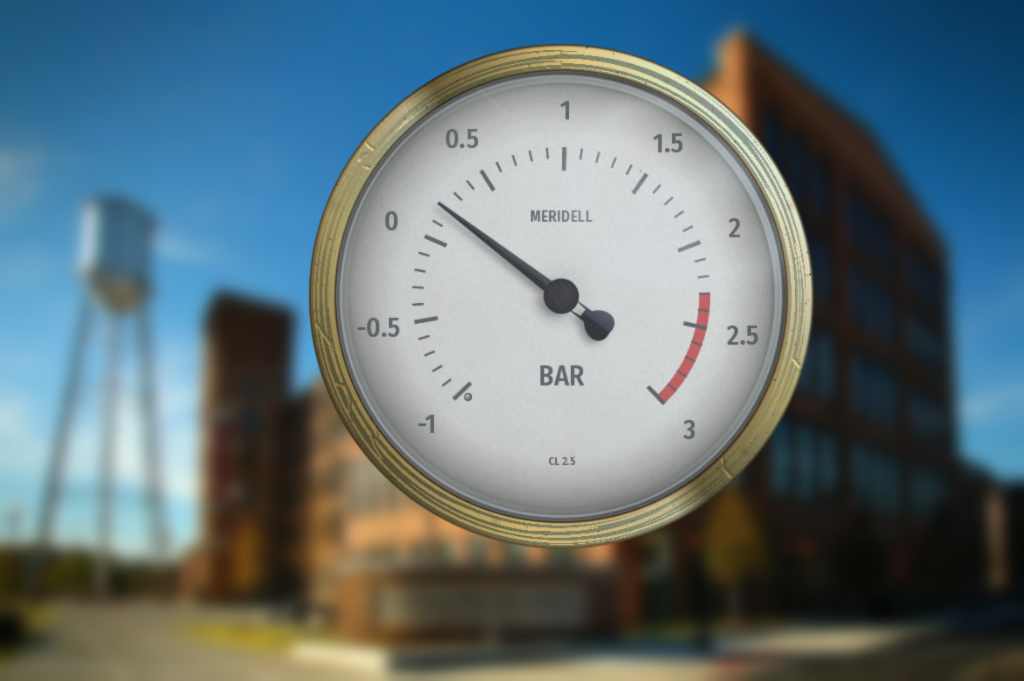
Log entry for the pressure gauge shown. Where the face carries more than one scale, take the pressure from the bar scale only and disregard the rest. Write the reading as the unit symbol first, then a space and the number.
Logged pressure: bar 0.2
